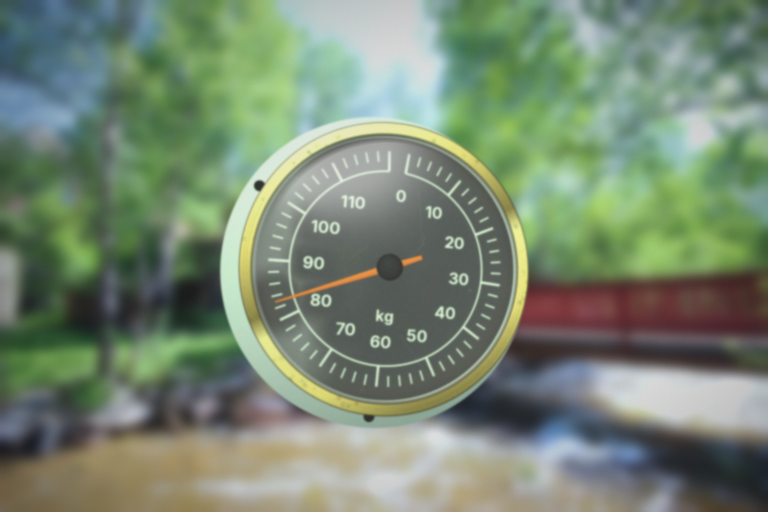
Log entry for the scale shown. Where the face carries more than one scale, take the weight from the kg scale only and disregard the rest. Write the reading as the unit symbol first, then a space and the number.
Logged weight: kg 83
